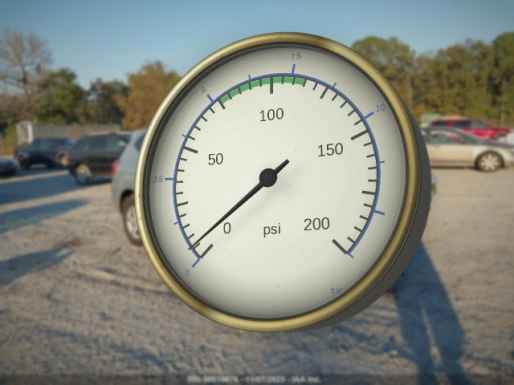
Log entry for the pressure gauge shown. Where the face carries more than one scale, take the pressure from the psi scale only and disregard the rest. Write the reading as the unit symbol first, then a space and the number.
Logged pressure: psi 5
